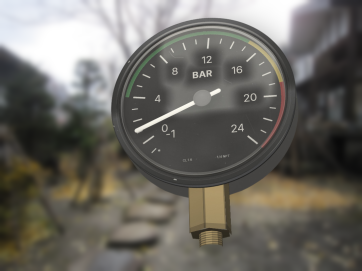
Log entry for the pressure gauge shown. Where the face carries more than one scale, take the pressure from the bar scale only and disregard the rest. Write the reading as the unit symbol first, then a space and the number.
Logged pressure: bar 1
